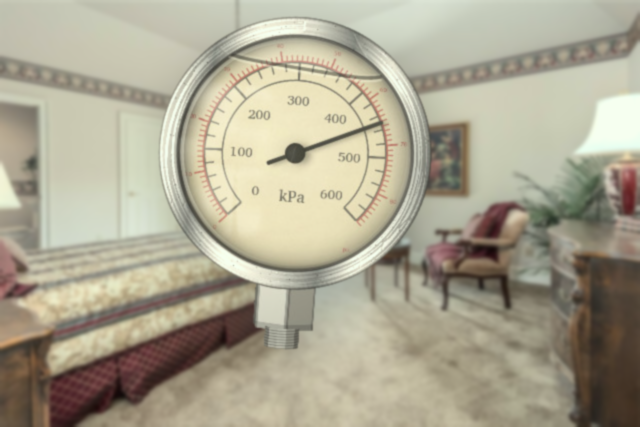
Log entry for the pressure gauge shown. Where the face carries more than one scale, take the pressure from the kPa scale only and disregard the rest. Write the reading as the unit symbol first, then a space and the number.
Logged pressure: kPa 450
